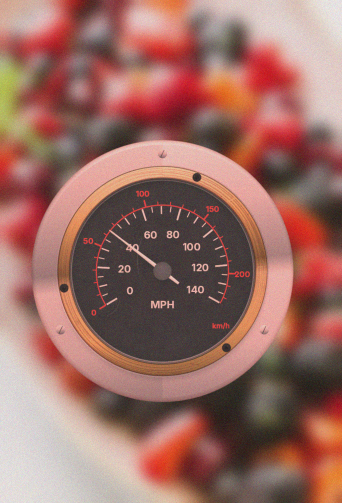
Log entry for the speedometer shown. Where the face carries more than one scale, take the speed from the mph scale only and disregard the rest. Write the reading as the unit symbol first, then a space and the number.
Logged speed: mph 40
